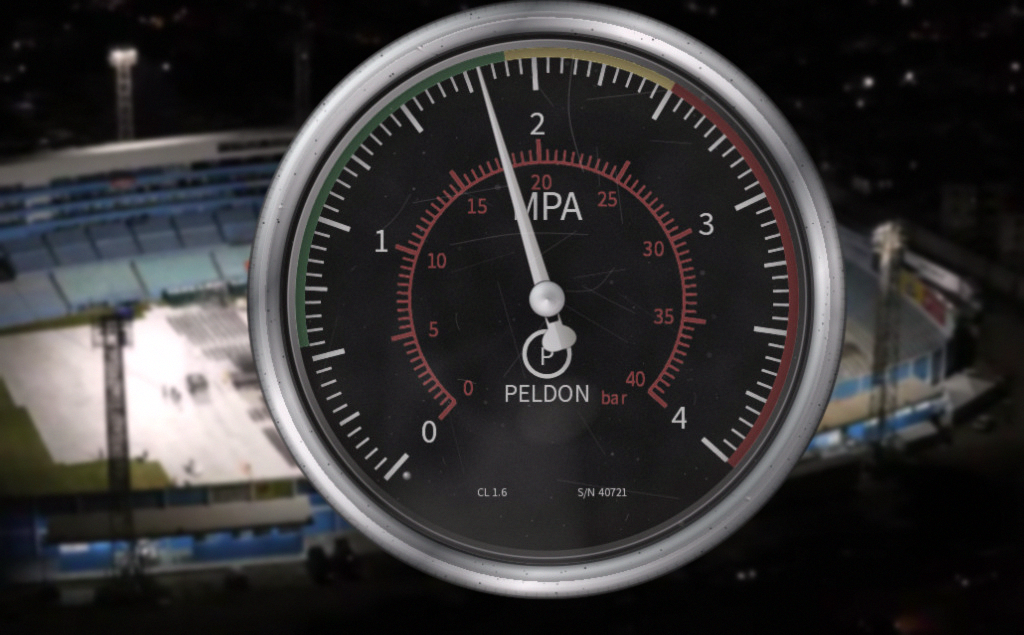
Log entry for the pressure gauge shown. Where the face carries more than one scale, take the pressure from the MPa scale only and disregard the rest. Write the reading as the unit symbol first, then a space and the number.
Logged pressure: MPa 1.8
